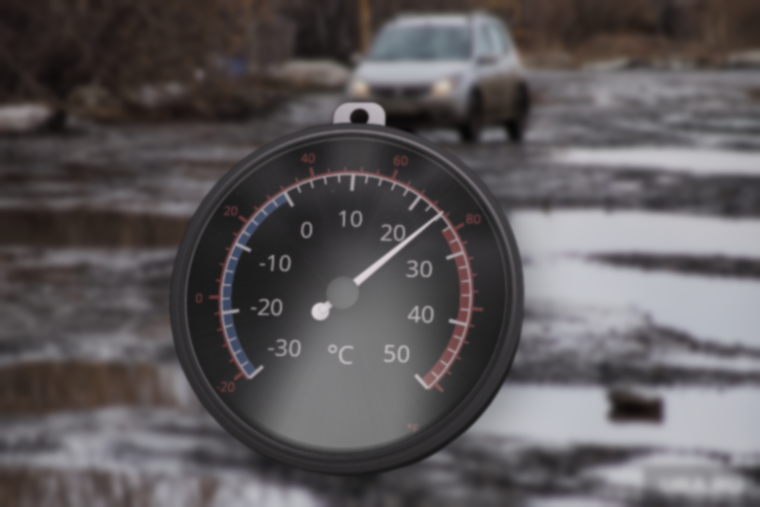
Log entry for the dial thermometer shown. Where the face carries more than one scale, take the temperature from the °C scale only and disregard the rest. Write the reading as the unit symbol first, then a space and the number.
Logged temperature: °C 24
